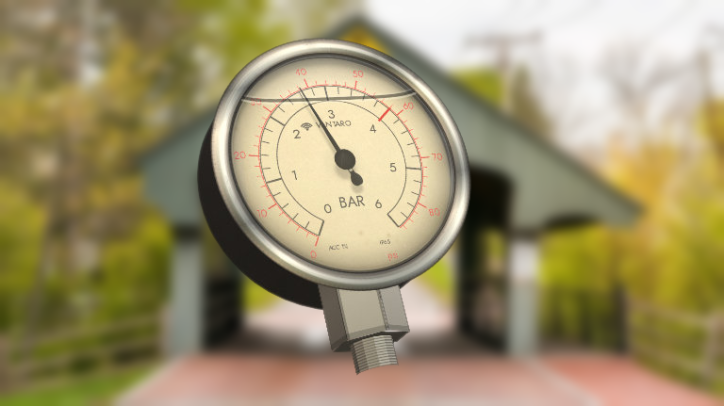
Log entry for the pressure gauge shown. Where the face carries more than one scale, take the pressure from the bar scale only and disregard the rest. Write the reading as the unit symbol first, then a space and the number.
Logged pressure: bar 2.6
